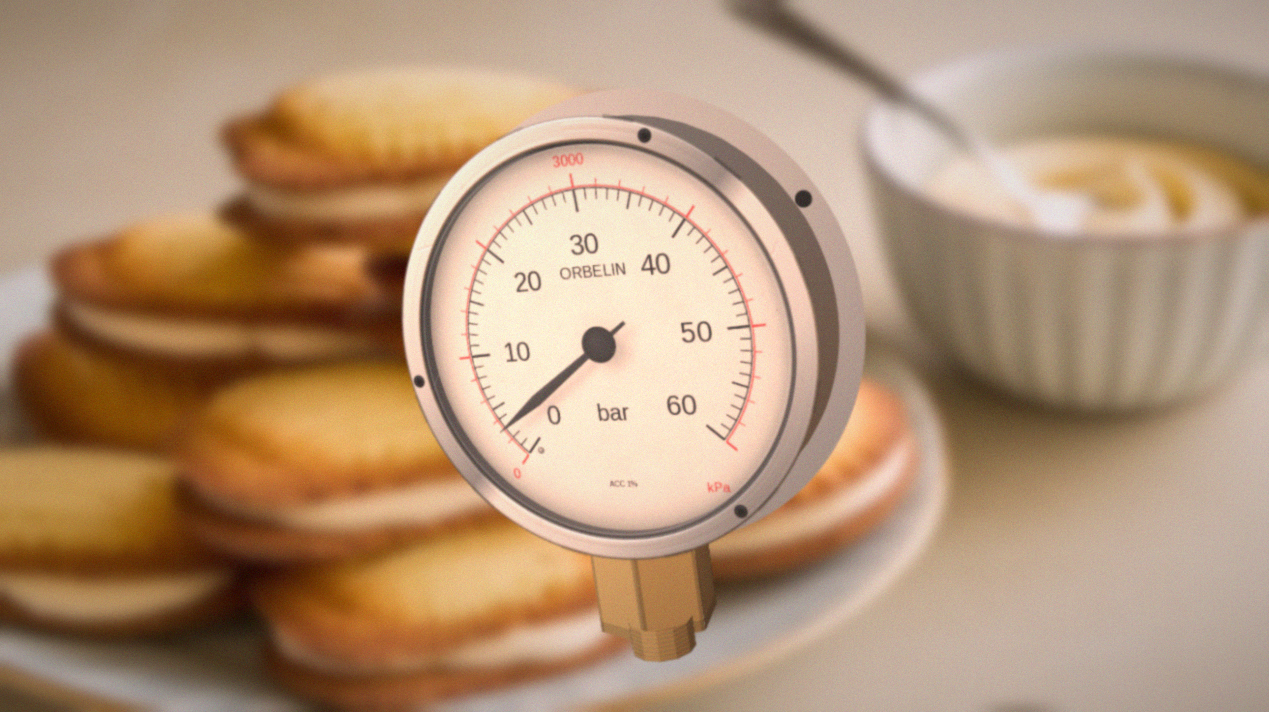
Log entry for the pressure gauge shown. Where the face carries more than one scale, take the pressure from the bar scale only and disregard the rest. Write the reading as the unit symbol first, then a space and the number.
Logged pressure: bar 3
